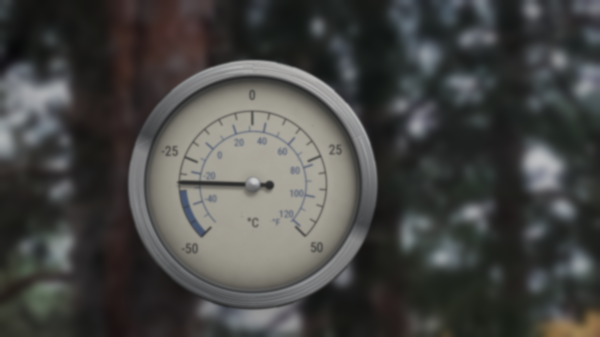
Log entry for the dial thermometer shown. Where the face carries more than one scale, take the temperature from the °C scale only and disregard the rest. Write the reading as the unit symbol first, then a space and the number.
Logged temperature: °C -32.5
